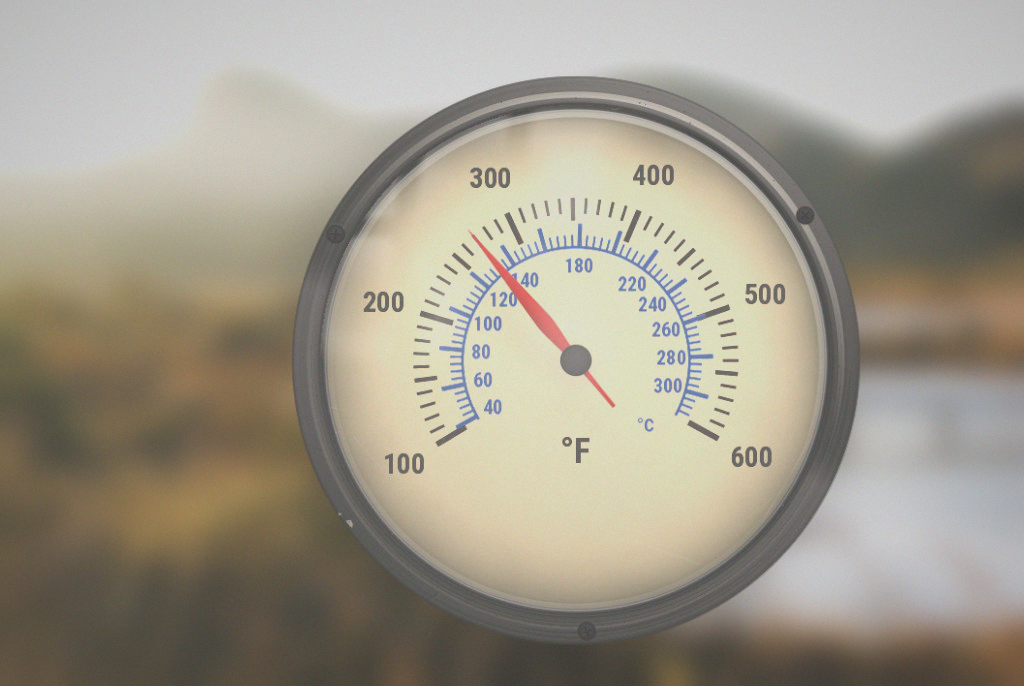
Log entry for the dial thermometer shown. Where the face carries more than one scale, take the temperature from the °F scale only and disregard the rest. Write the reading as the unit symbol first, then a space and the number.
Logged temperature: °F 270
